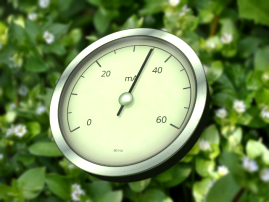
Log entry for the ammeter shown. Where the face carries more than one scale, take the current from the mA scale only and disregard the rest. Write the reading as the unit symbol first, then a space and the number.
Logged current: mA 35
